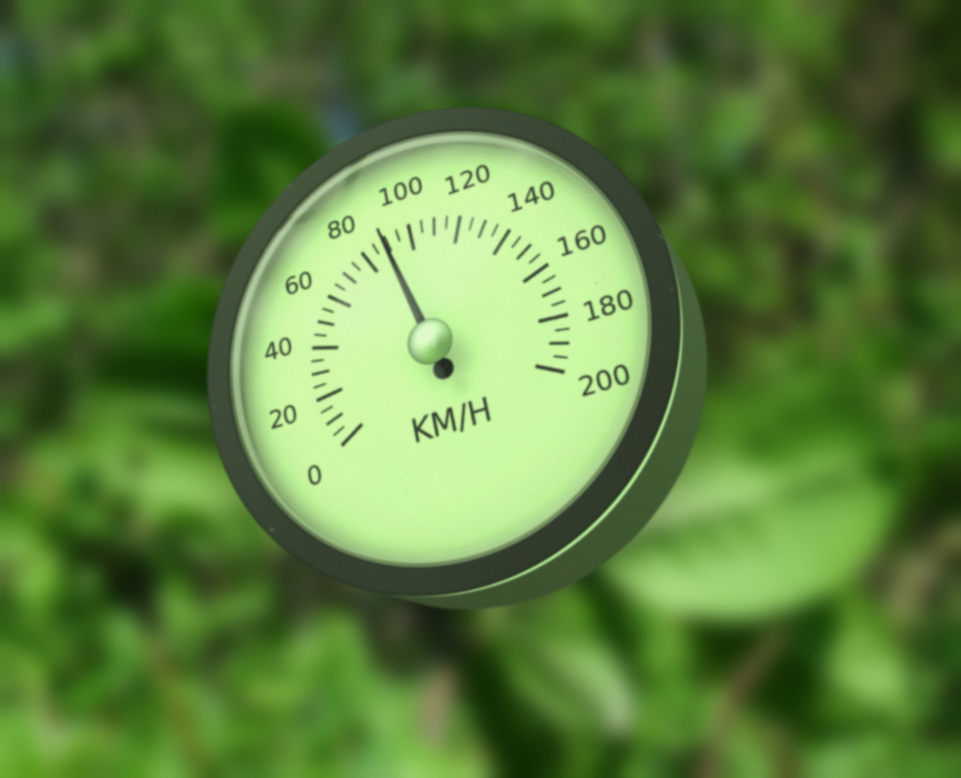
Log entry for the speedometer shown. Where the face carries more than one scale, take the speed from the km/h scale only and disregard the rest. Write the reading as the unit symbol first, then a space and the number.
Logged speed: km/h 90
